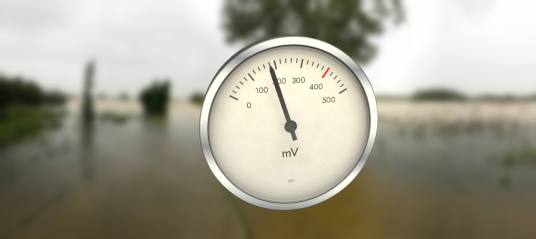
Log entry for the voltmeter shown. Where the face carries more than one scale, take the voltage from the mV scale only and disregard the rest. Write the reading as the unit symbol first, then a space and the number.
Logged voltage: mV 180
